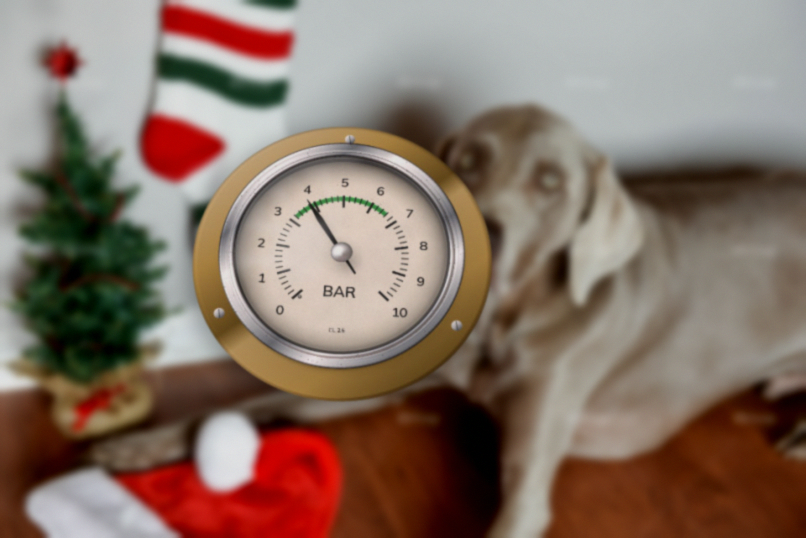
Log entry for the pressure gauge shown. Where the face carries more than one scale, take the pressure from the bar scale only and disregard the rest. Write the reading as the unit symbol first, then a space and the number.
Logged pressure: bar 3.8
